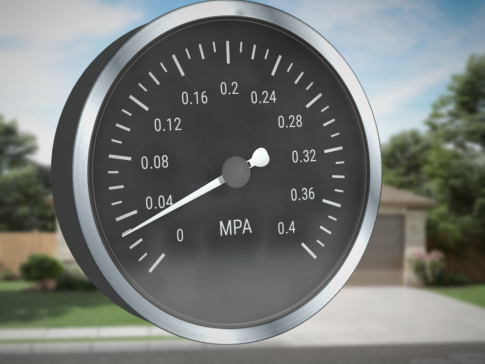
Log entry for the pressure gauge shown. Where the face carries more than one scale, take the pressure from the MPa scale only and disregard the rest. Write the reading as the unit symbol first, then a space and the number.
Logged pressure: MPa 0.03
